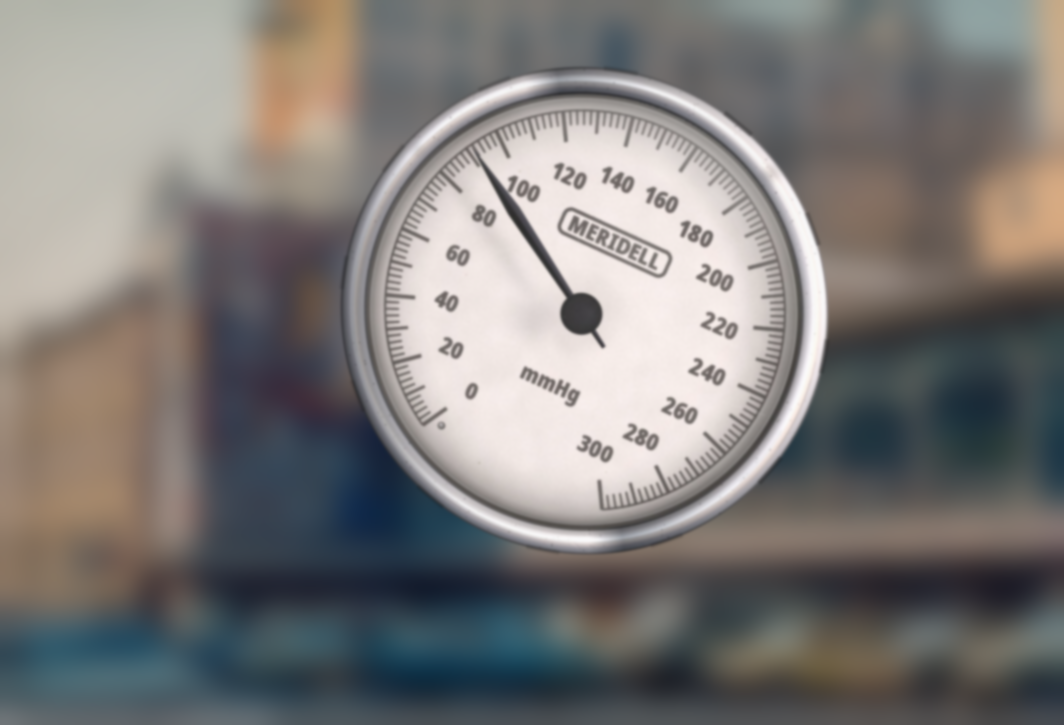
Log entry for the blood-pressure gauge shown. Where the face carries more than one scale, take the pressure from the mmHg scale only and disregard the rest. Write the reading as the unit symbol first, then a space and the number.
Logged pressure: mmHg 92
